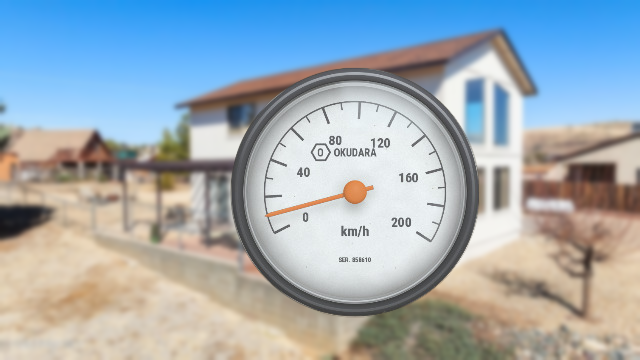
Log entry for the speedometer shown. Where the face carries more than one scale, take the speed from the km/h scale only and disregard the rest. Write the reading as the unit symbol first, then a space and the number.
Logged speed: km/h 10
